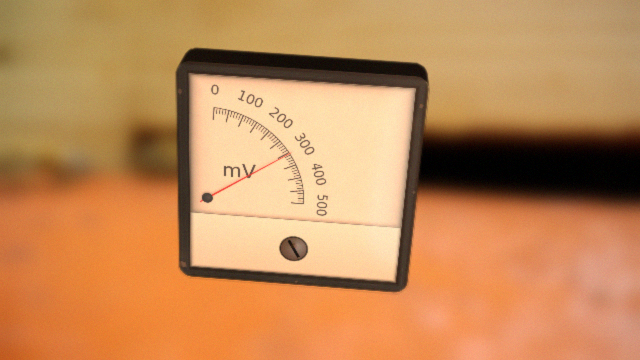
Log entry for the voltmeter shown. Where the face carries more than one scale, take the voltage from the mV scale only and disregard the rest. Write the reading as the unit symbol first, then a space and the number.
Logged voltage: mV 300
